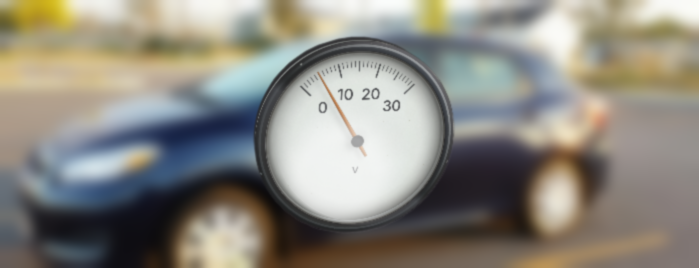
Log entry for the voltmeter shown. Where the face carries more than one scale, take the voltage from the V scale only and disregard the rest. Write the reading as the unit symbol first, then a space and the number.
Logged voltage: V 5
